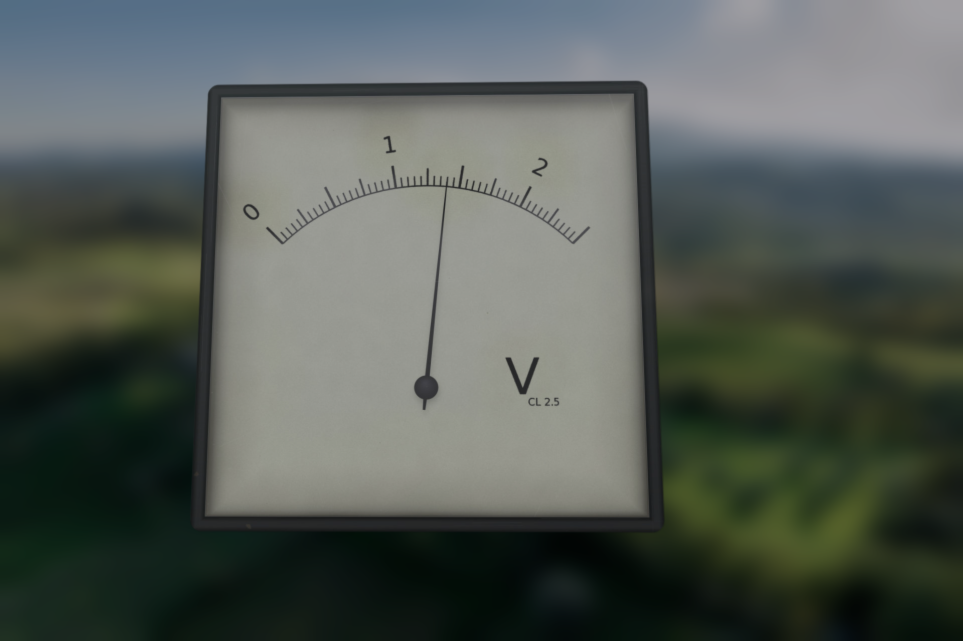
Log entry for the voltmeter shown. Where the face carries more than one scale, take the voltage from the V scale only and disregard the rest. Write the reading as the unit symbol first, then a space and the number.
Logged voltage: V 1.4
